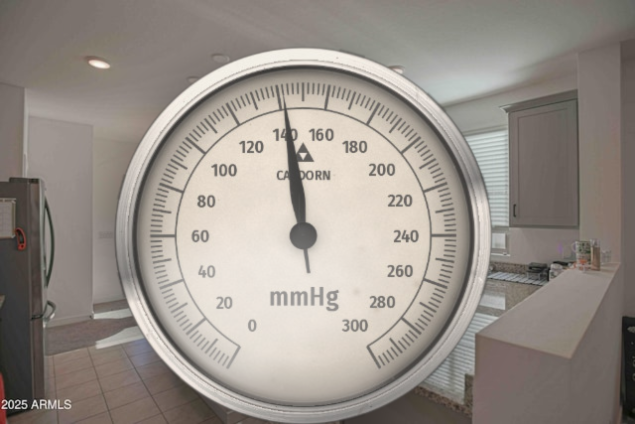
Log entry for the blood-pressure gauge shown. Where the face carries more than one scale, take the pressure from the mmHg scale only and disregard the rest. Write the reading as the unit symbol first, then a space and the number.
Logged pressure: mmHg 142
